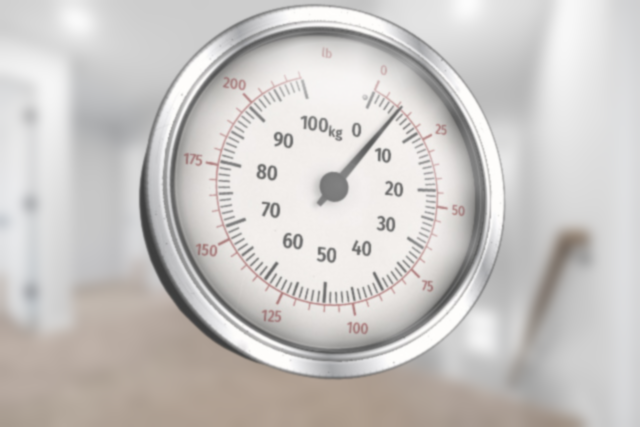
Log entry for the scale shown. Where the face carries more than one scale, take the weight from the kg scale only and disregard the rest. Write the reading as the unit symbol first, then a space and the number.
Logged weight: kg 5
